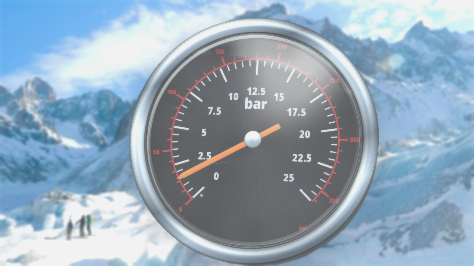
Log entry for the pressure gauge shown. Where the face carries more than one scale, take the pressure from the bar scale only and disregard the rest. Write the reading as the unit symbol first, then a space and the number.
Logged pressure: bar 1.5
